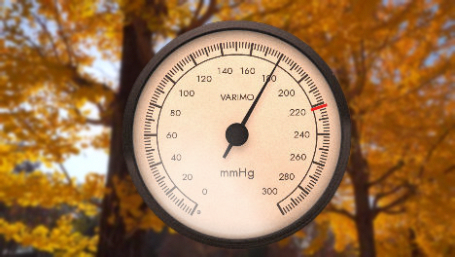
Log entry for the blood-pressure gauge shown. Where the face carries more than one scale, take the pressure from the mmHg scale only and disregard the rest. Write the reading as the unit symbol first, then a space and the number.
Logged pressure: mmHg 180
